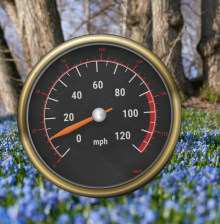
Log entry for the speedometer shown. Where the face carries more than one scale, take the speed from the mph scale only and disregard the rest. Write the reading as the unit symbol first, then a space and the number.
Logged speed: mph 10
